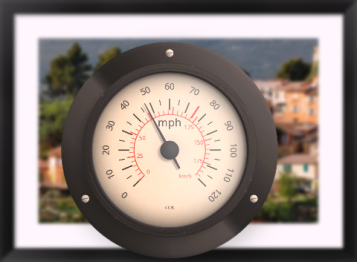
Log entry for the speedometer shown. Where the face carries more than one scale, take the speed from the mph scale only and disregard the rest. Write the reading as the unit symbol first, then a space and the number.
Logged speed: mph 47.5
